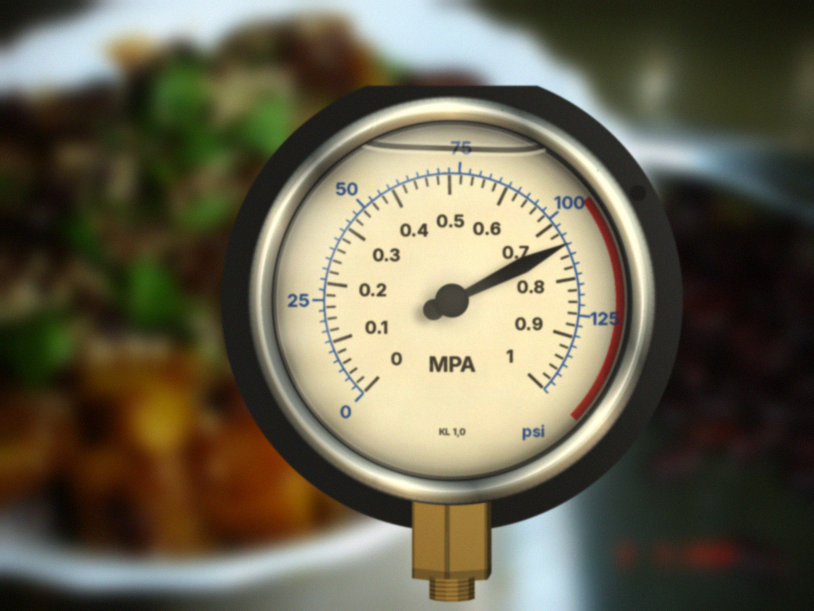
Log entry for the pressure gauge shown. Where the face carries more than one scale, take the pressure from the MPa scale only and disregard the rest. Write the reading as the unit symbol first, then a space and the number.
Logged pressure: MPa 0.74
